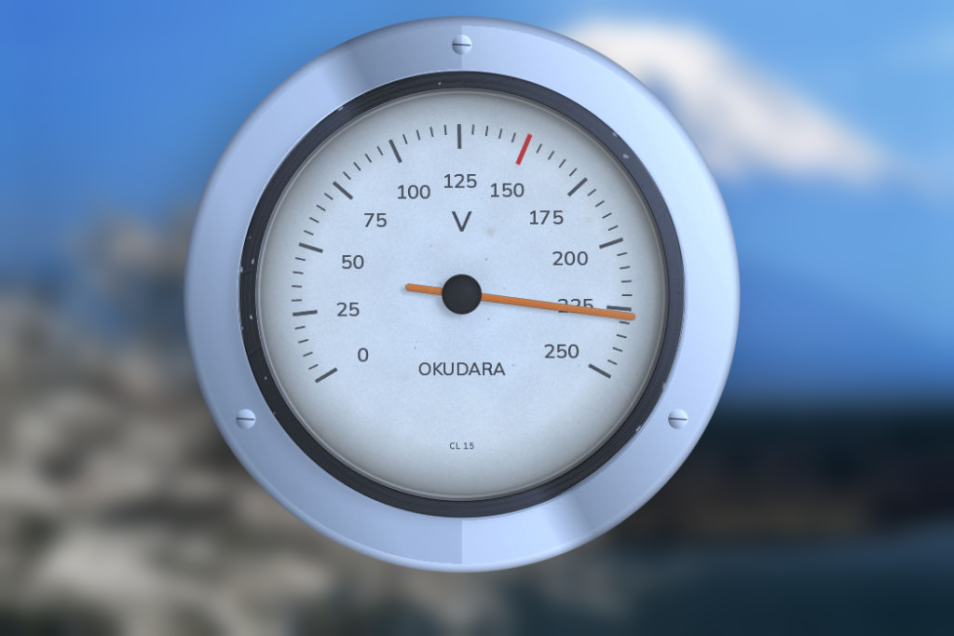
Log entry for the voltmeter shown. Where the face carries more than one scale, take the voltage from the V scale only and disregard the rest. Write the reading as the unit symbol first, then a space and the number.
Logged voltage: V 227.5
